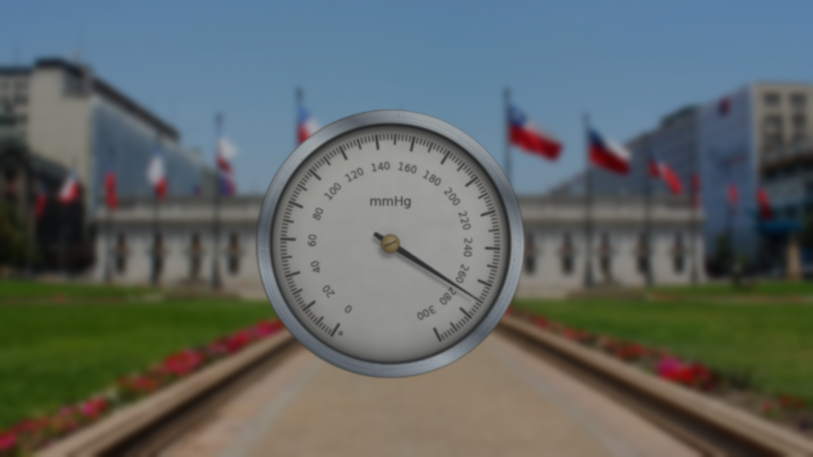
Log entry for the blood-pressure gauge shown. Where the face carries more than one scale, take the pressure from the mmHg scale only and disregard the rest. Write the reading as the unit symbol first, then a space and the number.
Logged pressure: mmHg 270
